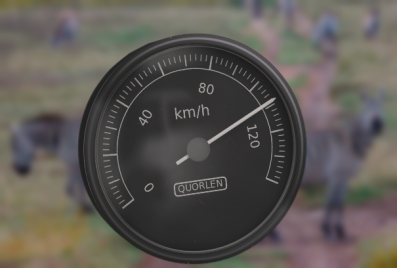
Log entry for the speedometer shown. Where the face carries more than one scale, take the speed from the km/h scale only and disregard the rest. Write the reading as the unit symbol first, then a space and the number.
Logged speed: km/h 108
